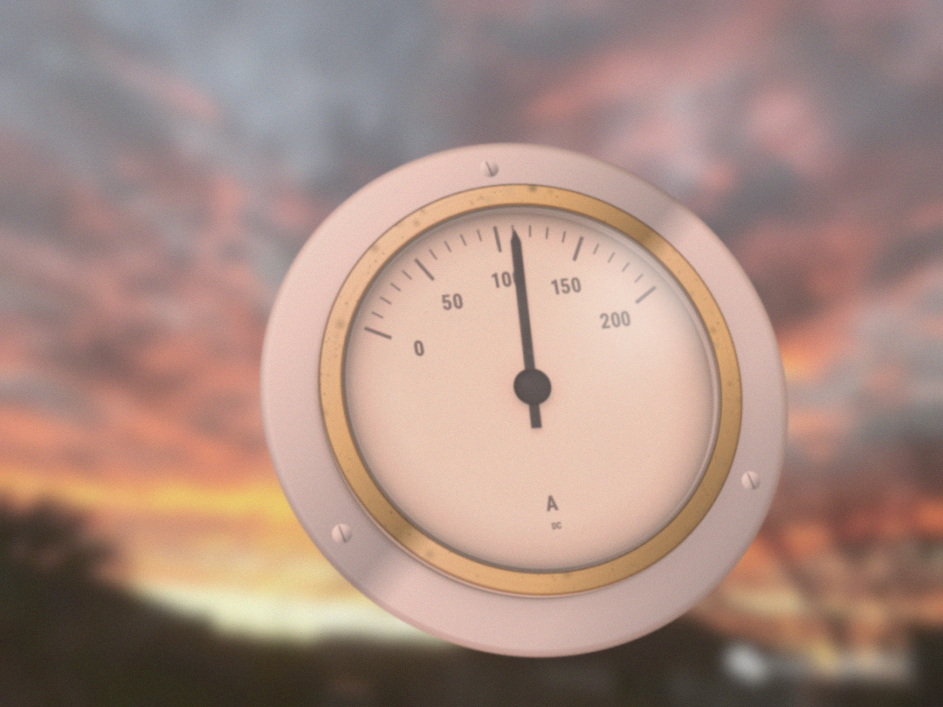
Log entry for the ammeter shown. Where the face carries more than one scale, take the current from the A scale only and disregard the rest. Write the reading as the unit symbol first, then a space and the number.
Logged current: A 110
